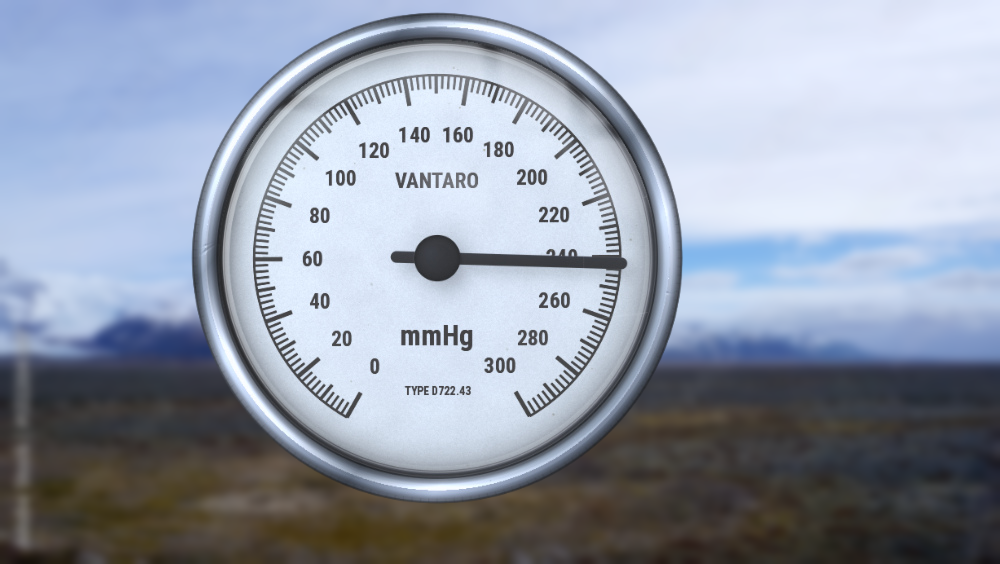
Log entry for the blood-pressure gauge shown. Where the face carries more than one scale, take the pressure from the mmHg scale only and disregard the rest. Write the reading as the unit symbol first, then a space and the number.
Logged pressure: mmHg 242
